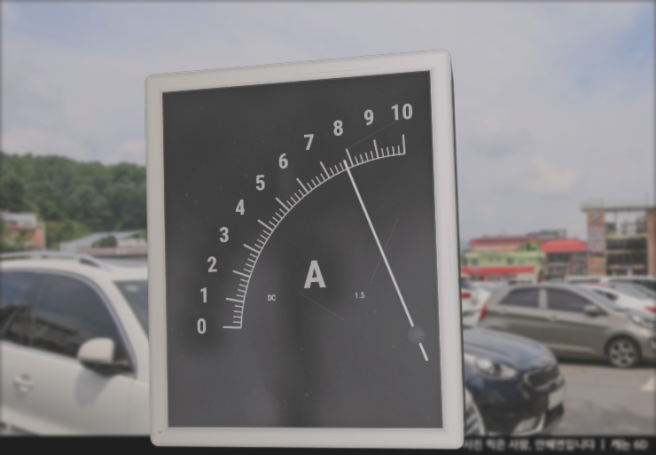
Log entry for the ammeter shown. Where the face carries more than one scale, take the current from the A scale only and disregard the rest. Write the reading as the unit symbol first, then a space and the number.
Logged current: A 7.8
